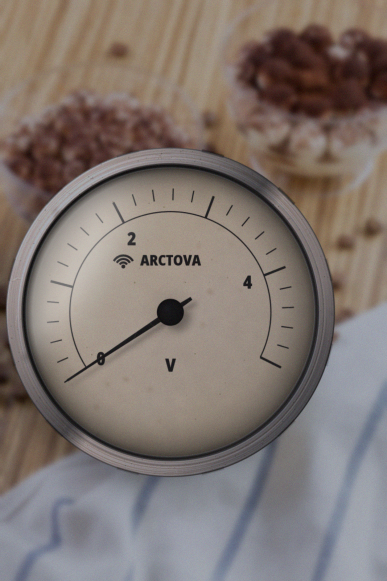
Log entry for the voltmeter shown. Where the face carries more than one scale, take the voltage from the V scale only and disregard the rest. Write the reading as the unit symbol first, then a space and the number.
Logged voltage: V 0
